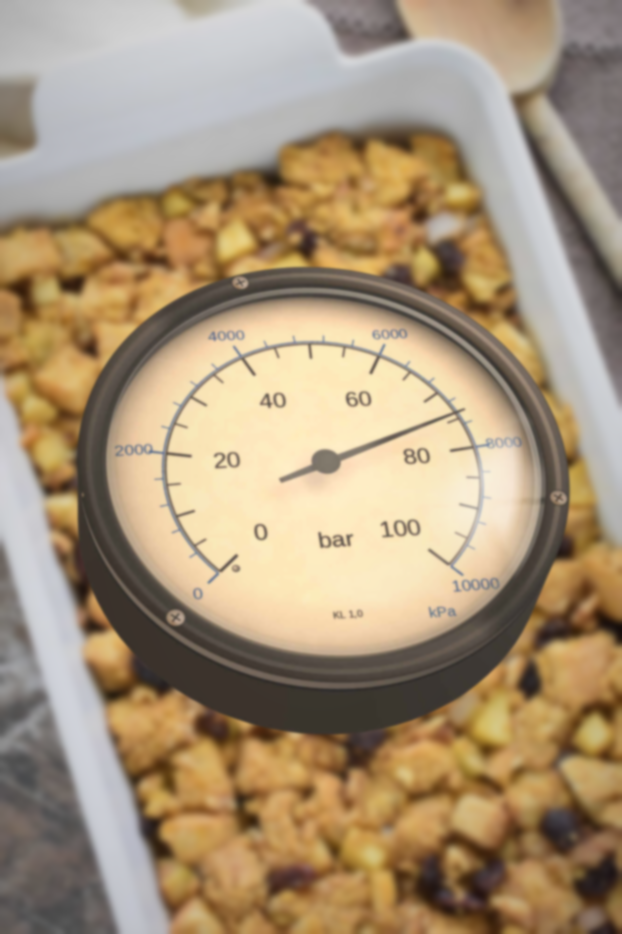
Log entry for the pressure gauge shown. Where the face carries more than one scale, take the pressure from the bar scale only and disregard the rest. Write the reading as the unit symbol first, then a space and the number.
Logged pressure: bar 75
